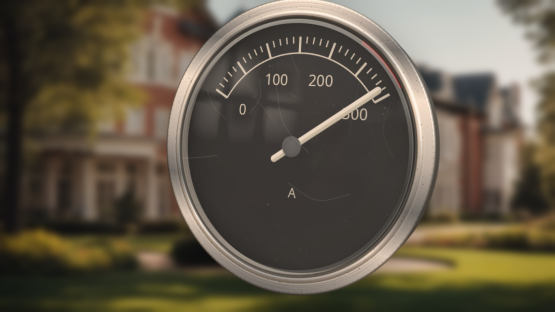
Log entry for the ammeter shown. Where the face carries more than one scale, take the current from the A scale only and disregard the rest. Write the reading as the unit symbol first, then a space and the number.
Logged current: A 290
